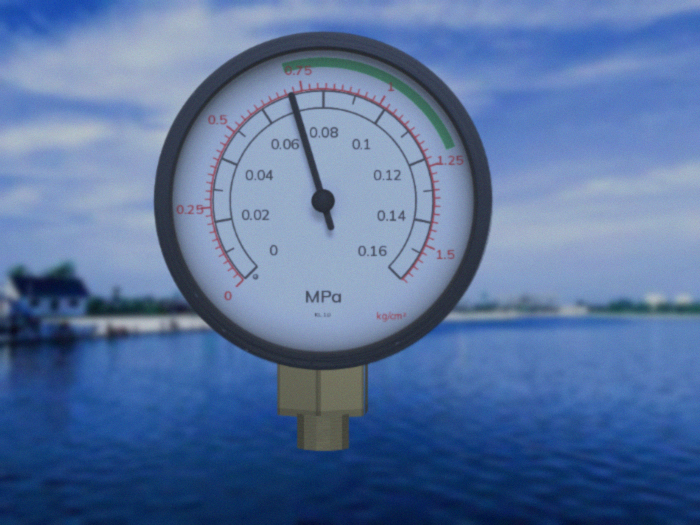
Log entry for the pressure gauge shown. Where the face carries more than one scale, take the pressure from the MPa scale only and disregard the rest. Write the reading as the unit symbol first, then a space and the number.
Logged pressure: MPa 0.07
